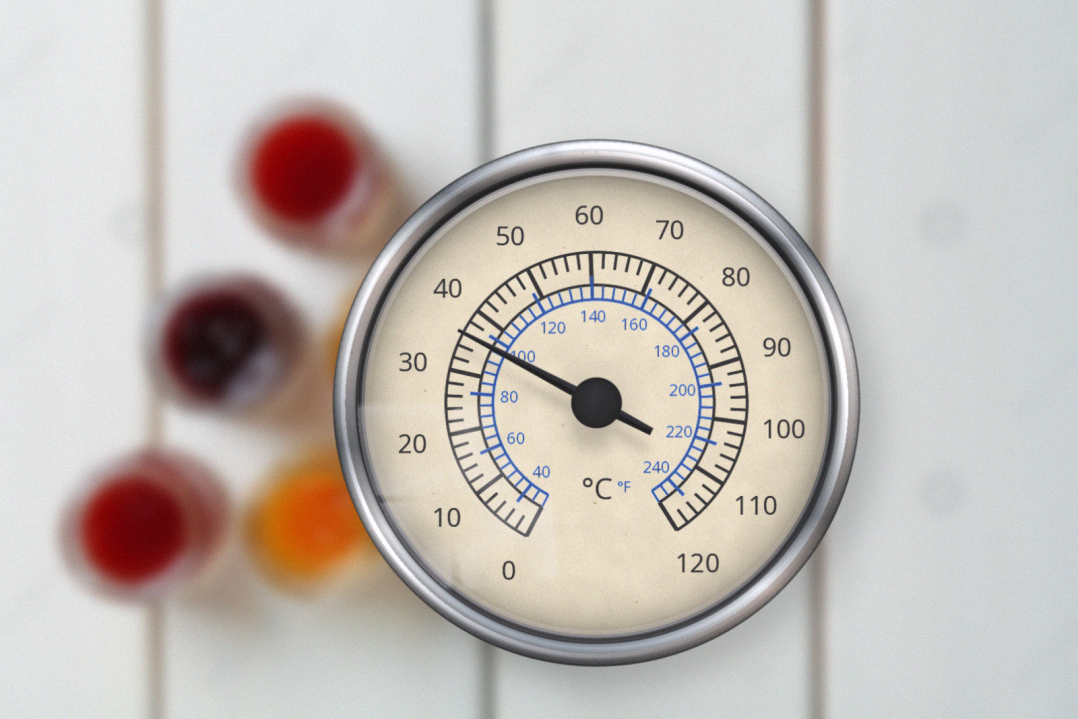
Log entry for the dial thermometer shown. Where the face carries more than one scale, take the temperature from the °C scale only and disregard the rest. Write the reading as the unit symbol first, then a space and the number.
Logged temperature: °C 36
